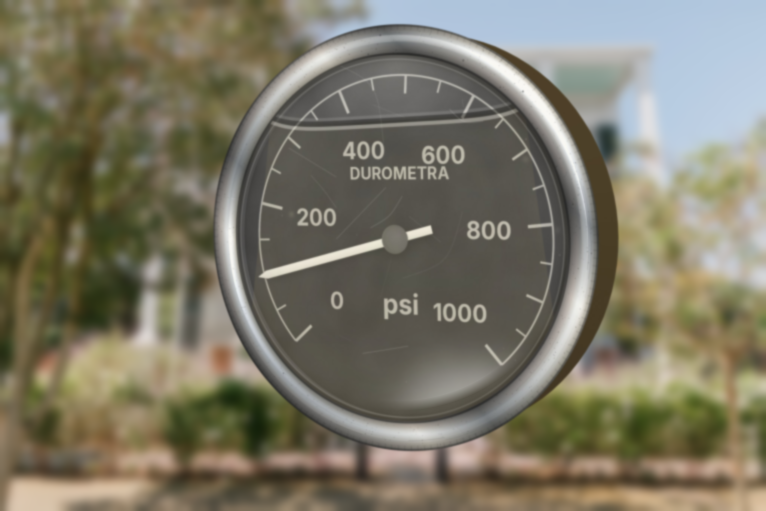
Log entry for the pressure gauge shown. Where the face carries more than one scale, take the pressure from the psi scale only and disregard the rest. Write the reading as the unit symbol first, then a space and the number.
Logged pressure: psi 100
